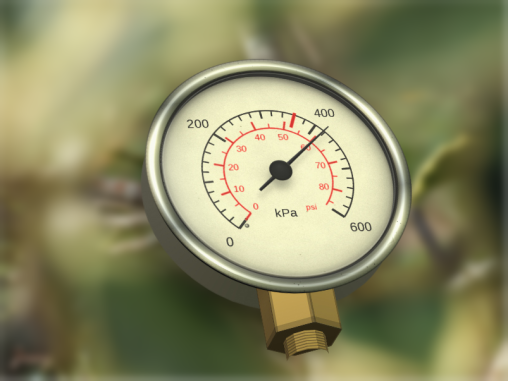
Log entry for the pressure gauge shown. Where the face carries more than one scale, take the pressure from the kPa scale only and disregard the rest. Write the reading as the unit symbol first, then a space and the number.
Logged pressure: kPa 420
